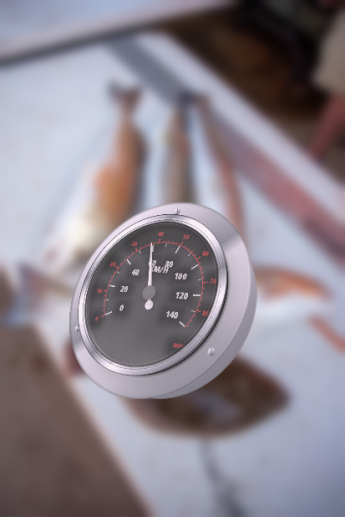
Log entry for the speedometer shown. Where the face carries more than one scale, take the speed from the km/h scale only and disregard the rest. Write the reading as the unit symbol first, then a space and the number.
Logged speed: km/h 60
